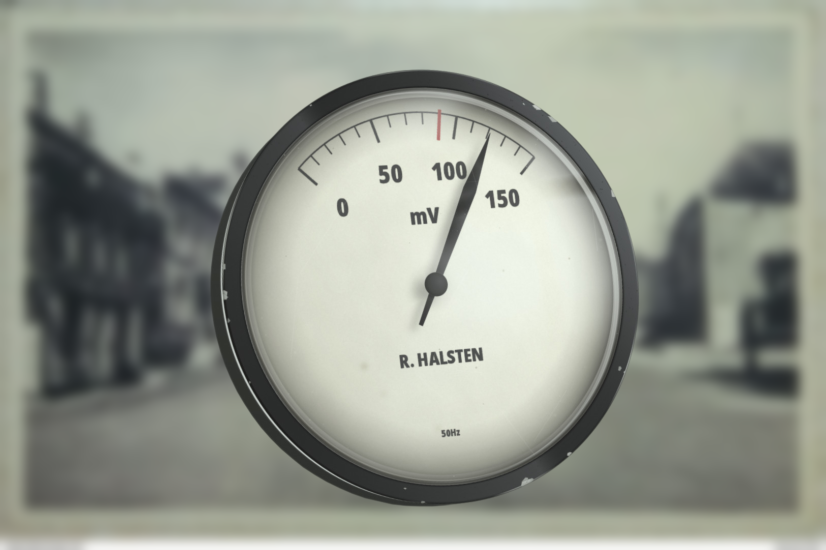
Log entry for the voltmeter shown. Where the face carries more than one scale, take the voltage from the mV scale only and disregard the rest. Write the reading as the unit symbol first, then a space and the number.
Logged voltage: mV 120
